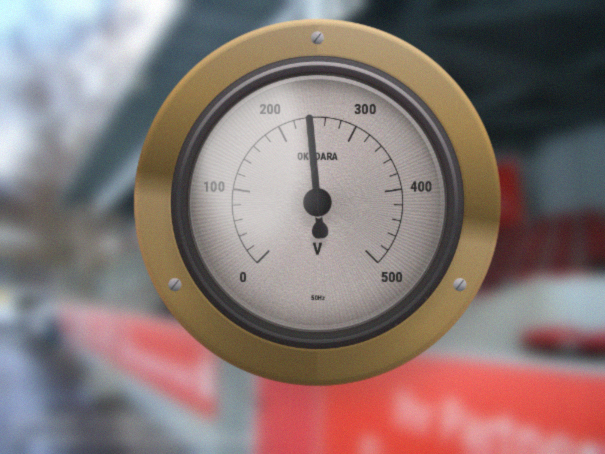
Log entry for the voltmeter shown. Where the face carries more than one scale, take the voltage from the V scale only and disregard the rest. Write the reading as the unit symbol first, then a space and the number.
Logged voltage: V 240
